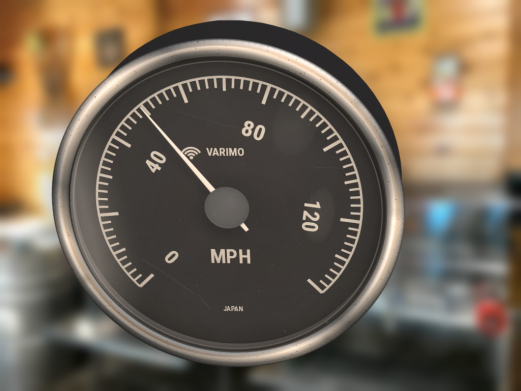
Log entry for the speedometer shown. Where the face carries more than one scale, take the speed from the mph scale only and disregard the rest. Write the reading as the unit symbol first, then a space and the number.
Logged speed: mph 50
